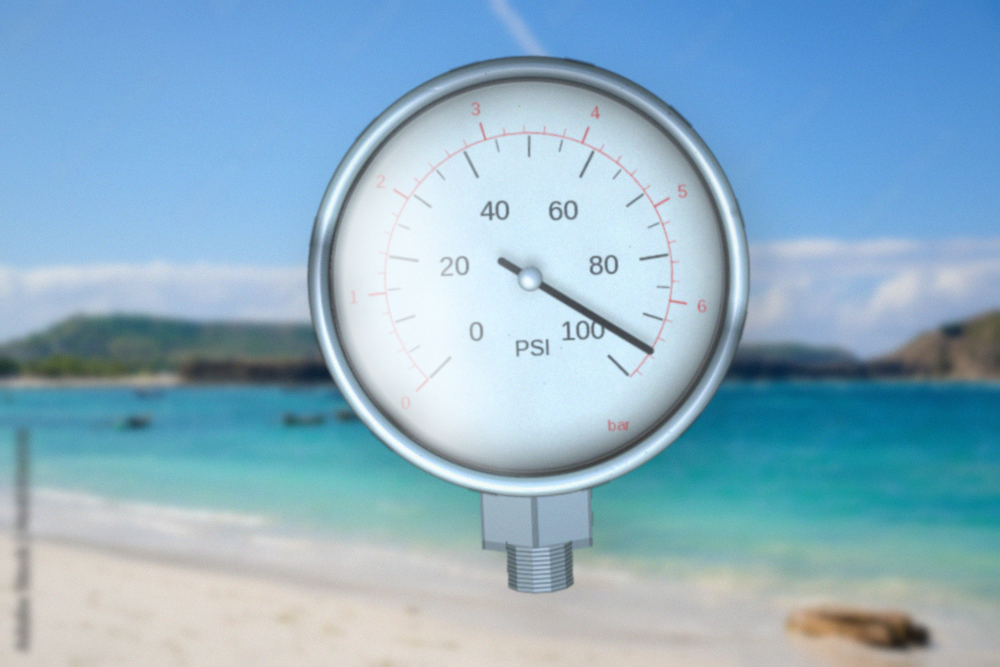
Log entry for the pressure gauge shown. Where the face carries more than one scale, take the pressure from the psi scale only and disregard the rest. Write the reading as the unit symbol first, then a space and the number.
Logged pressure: psi 95
